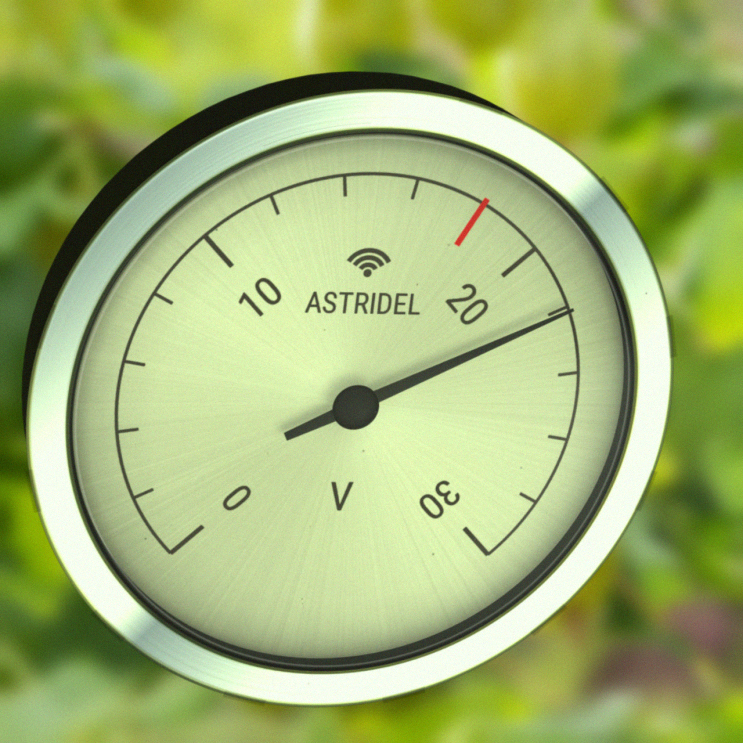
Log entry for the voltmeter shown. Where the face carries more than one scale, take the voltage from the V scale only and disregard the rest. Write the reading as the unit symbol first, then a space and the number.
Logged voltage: V 22
